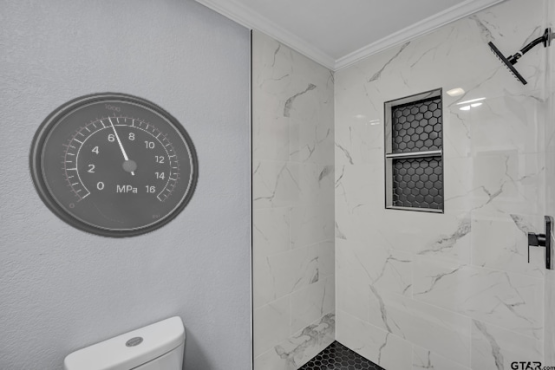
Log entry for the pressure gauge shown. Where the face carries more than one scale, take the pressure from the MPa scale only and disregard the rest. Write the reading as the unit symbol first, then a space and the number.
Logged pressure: MPa 6.5
